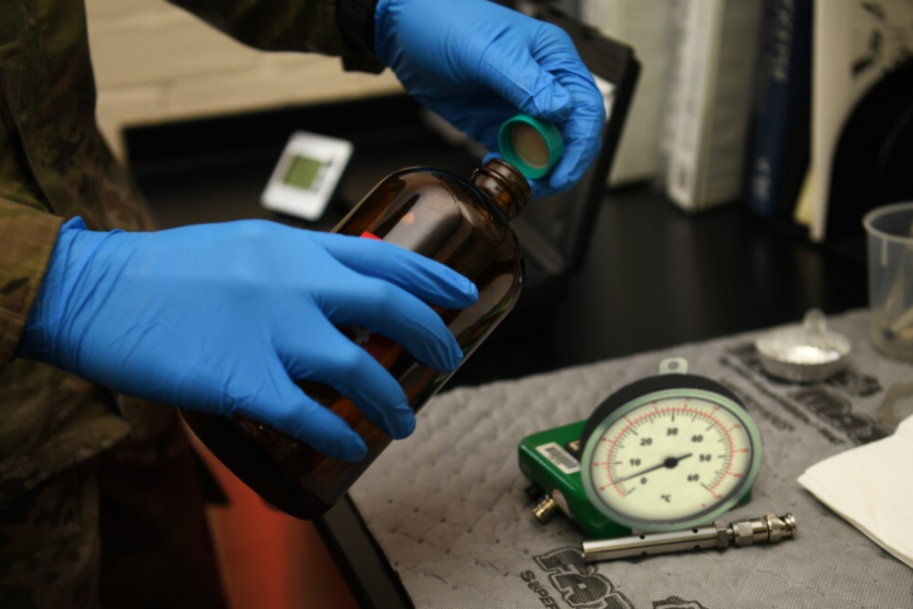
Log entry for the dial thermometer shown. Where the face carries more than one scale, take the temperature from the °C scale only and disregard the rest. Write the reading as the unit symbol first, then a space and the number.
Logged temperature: °C 5
